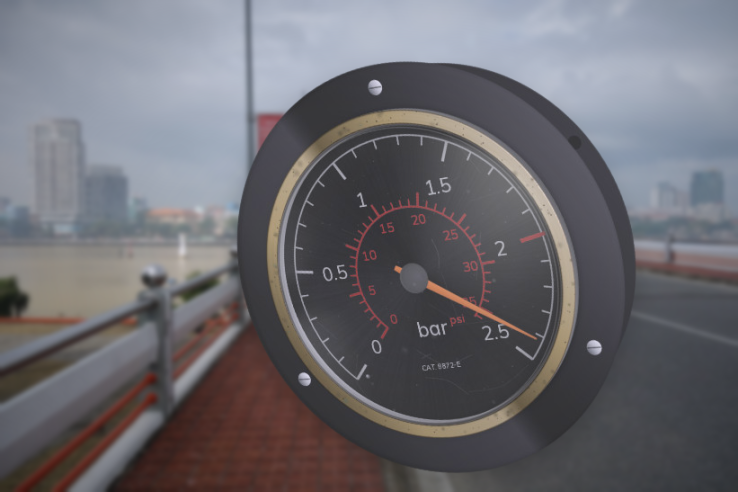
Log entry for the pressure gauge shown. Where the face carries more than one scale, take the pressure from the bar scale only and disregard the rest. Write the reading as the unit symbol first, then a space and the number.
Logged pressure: bar 2.4
